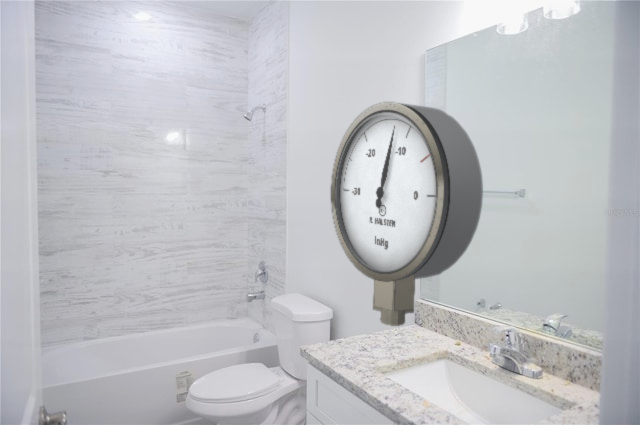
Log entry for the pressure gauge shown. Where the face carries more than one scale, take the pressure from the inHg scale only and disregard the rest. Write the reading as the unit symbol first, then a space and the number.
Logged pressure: inHg -12.5
